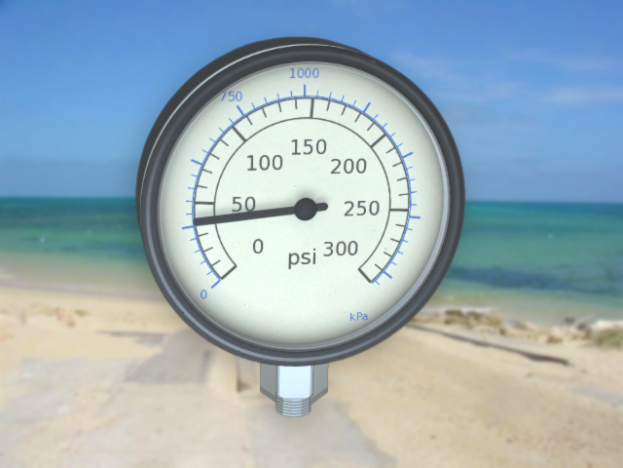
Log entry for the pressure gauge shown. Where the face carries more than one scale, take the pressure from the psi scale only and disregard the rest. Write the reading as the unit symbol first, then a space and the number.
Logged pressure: psi 40
